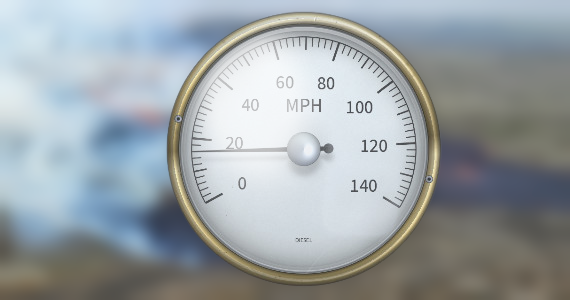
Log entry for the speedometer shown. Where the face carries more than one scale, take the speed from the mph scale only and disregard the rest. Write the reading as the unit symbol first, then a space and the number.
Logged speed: mph 16
